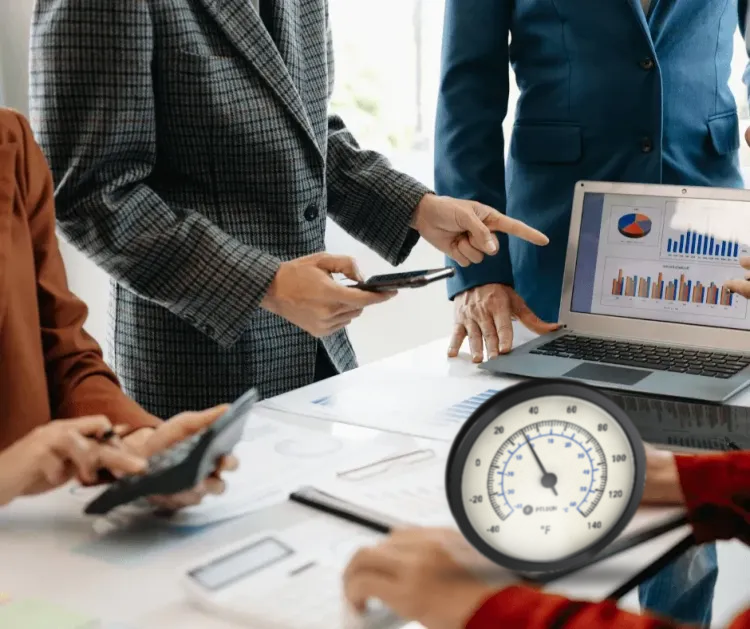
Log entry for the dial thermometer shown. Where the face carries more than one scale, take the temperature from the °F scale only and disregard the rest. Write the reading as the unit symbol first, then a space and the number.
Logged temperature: °F 30
